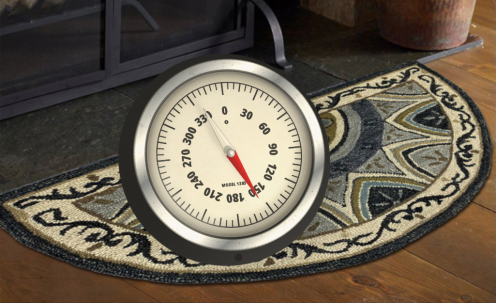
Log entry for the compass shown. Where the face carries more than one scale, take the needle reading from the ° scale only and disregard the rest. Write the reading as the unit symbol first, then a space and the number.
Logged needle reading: ° 155
